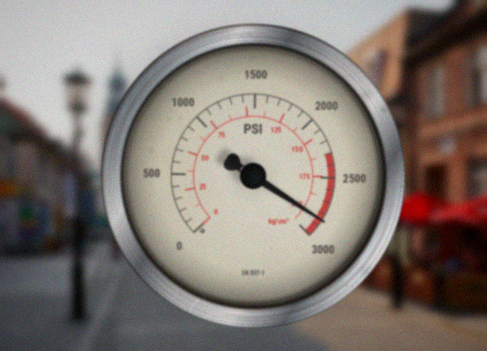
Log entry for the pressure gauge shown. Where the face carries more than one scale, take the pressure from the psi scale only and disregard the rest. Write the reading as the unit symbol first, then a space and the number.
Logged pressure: psi 2850
